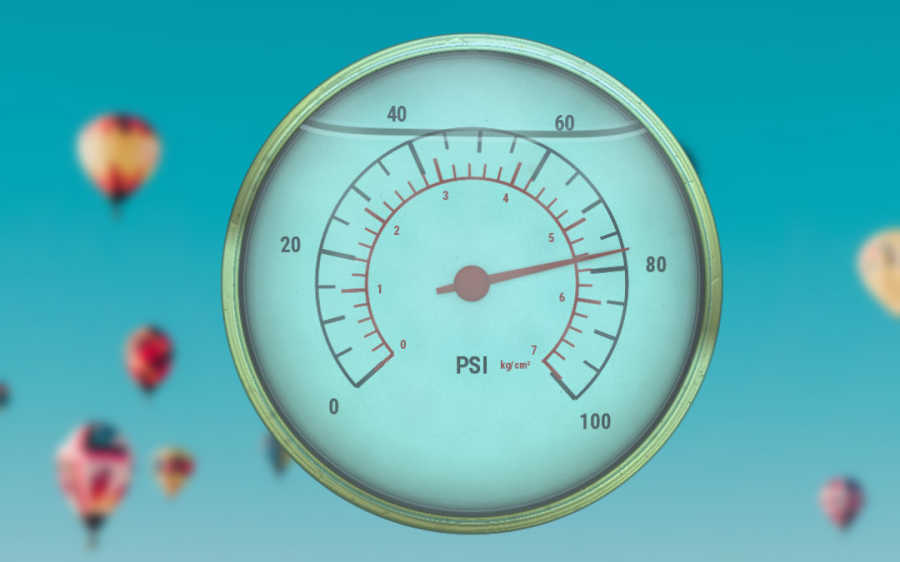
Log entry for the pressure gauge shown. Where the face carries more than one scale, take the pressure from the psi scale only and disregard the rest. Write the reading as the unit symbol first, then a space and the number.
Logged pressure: psi 77.5
